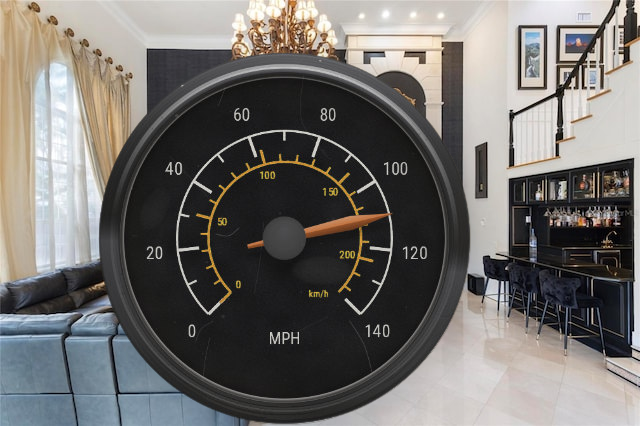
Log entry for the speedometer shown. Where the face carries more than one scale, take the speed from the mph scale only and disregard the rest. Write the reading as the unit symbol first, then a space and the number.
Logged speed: mph 110
